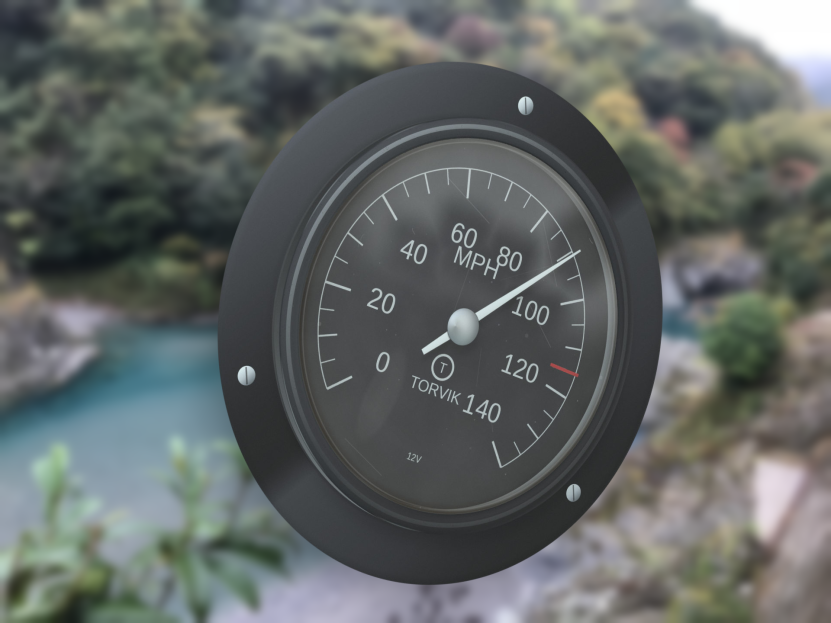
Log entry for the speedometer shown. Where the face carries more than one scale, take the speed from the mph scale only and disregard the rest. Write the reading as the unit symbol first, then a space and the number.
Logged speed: mph 90
